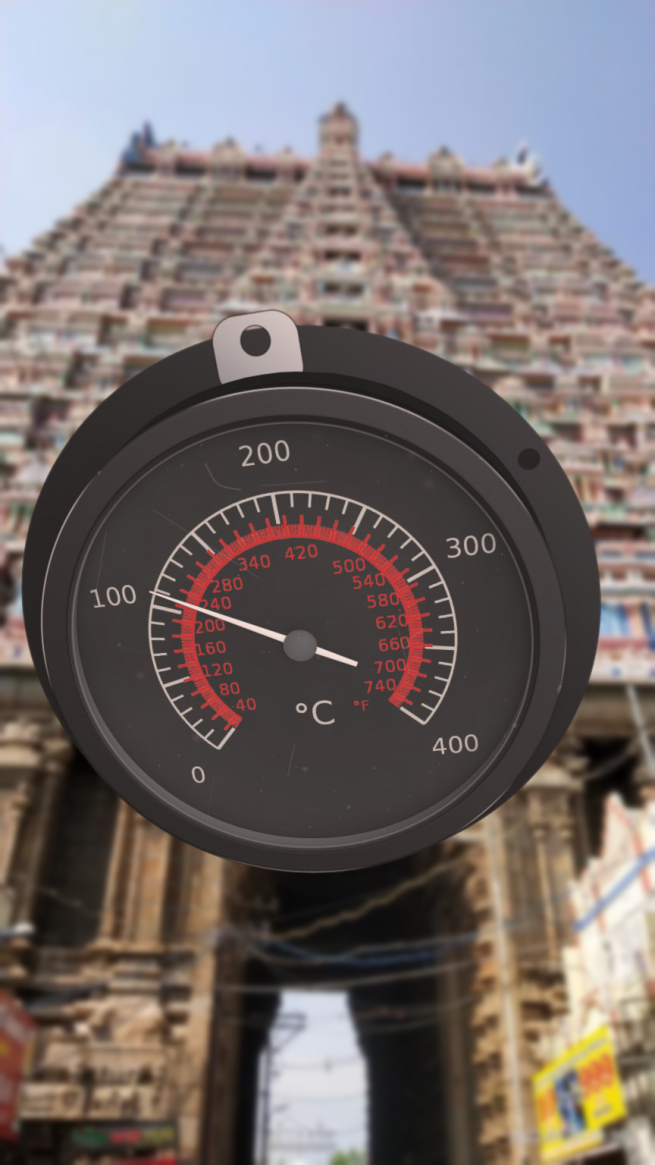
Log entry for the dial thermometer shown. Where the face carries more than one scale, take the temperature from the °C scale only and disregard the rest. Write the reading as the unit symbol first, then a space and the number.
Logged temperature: °C 110
